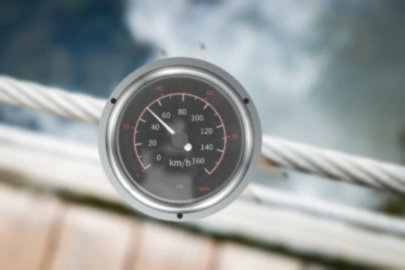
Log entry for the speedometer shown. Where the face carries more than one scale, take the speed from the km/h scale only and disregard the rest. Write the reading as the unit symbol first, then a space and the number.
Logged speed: km/h 50
